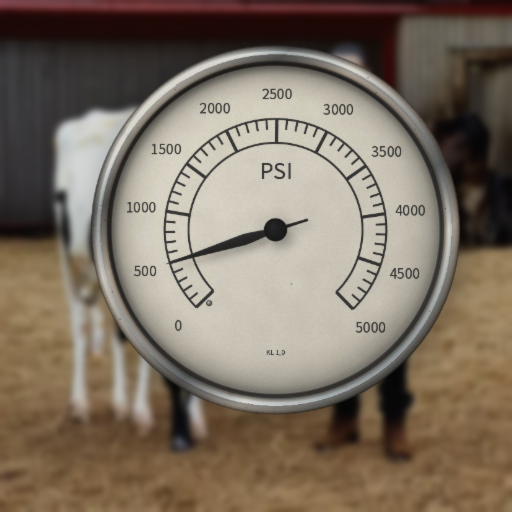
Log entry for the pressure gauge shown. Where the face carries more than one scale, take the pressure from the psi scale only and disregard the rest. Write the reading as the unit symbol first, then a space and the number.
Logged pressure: psi 500
